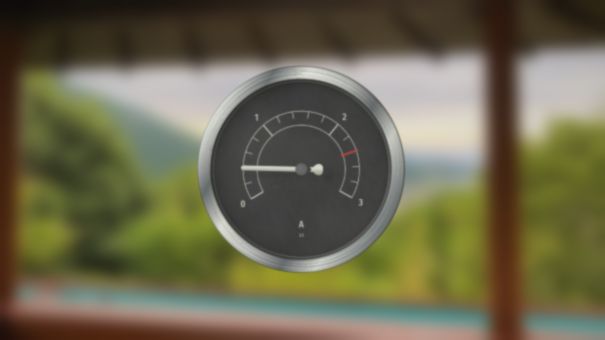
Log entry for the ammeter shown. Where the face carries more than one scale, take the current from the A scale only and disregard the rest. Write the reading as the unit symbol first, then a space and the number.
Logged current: A 0.4
